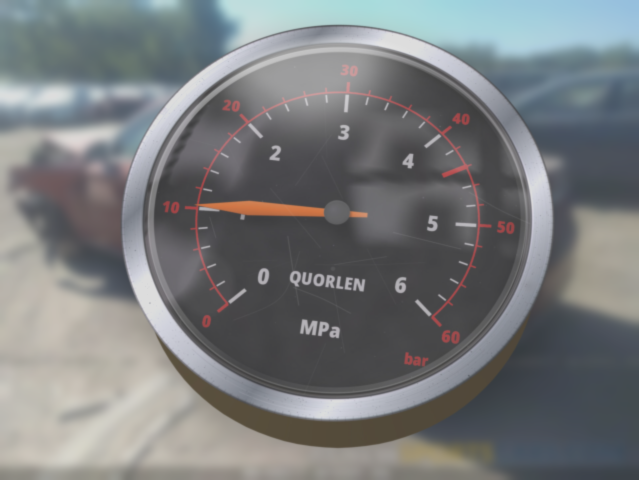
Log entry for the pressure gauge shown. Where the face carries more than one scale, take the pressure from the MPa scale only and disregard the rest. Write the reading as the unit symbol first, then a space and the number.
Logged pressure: MPa 1
